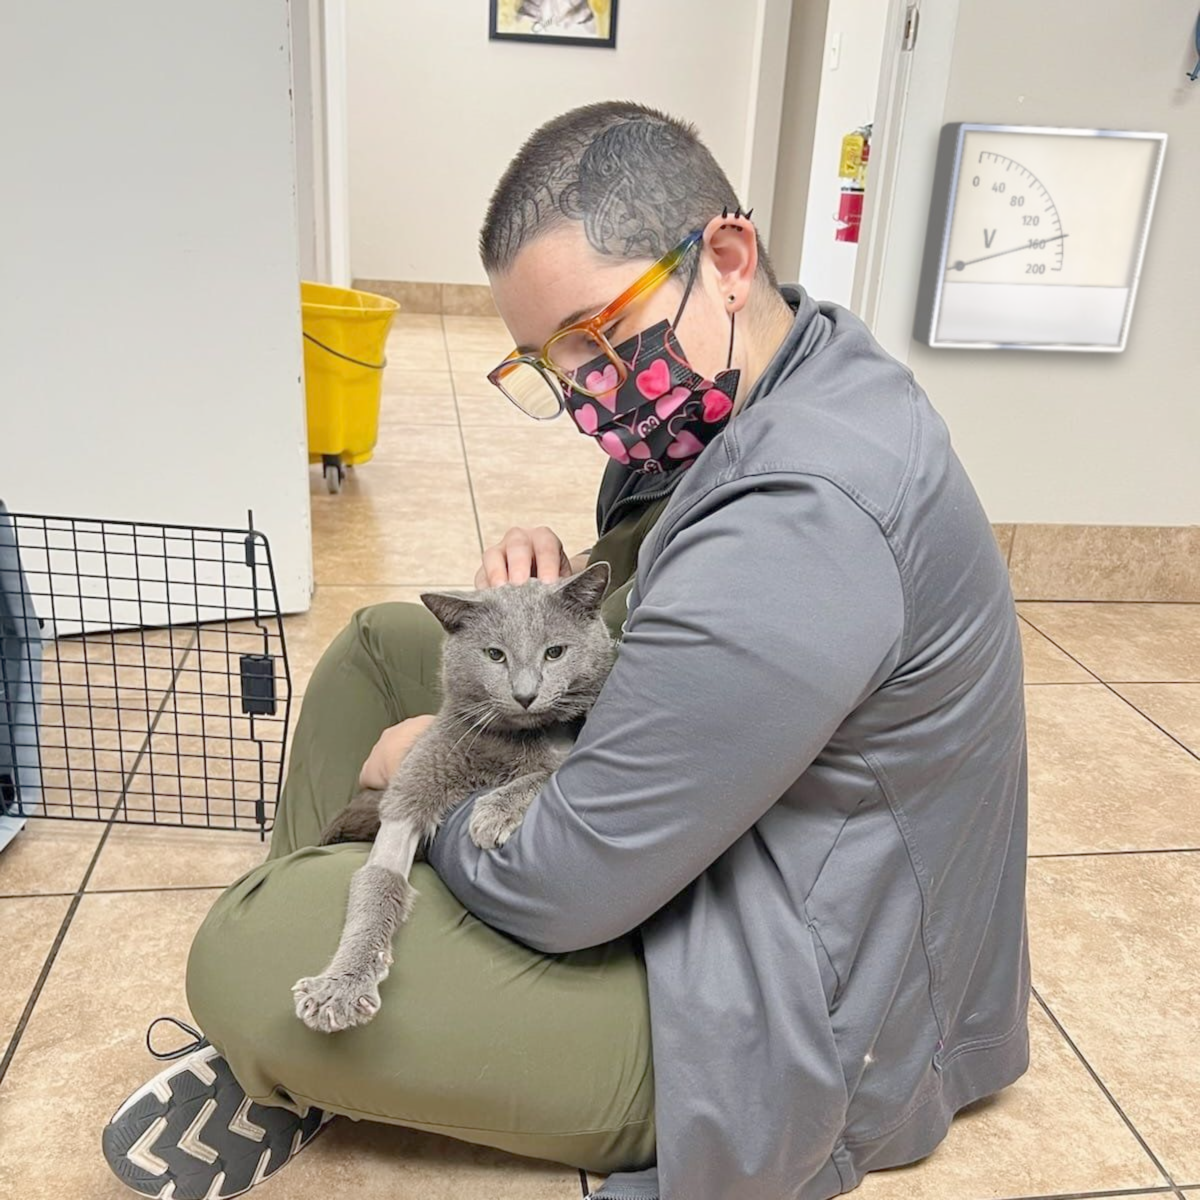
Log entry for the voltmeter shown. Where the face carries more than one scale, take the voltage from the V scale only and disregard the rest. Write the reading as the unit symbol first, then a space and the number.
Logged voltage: V 160
